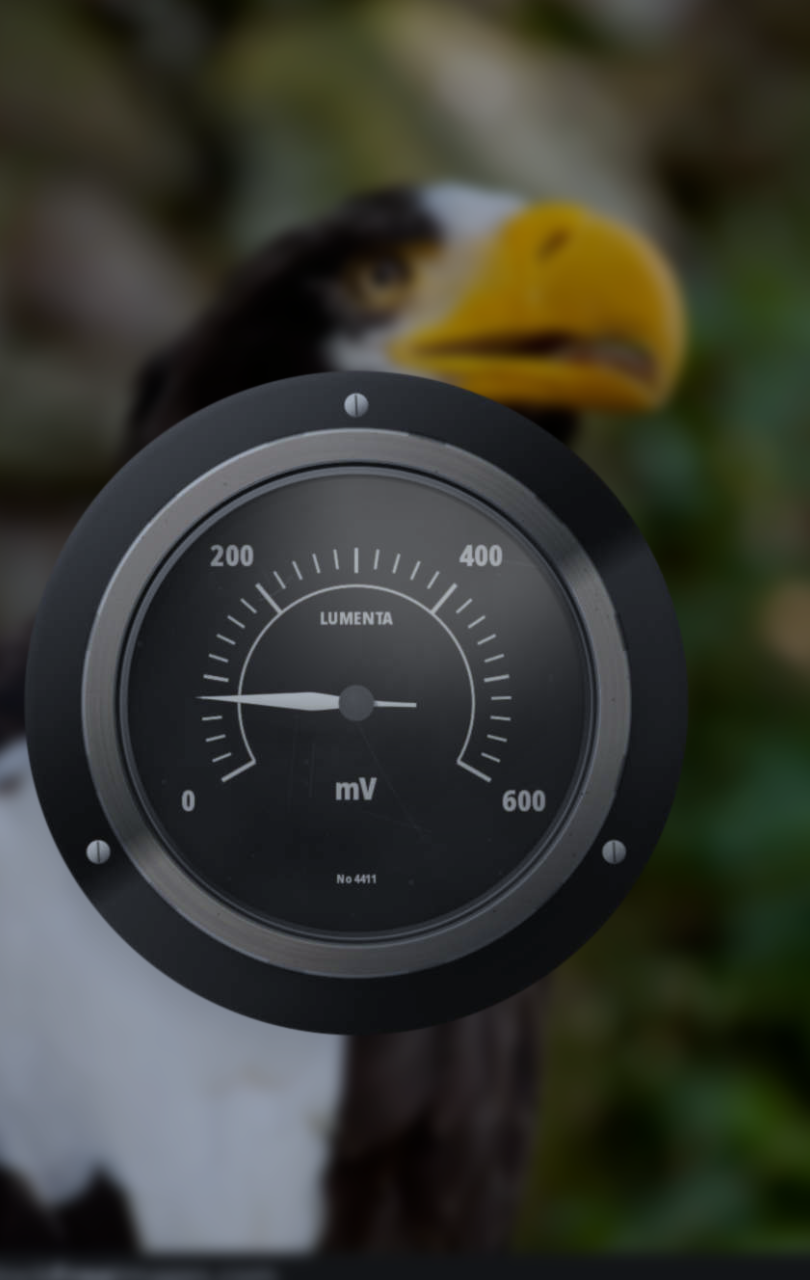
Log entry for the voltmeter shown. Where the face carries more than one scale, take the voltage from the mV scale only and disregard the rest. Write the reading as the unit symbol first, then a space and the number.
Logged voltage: mV 80
